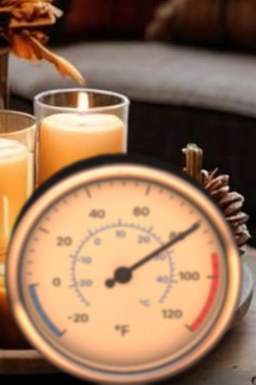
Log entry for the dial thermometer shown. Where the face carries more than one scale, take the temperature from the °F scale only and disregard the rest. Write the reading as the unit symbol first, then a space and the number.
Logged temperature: °F 80
